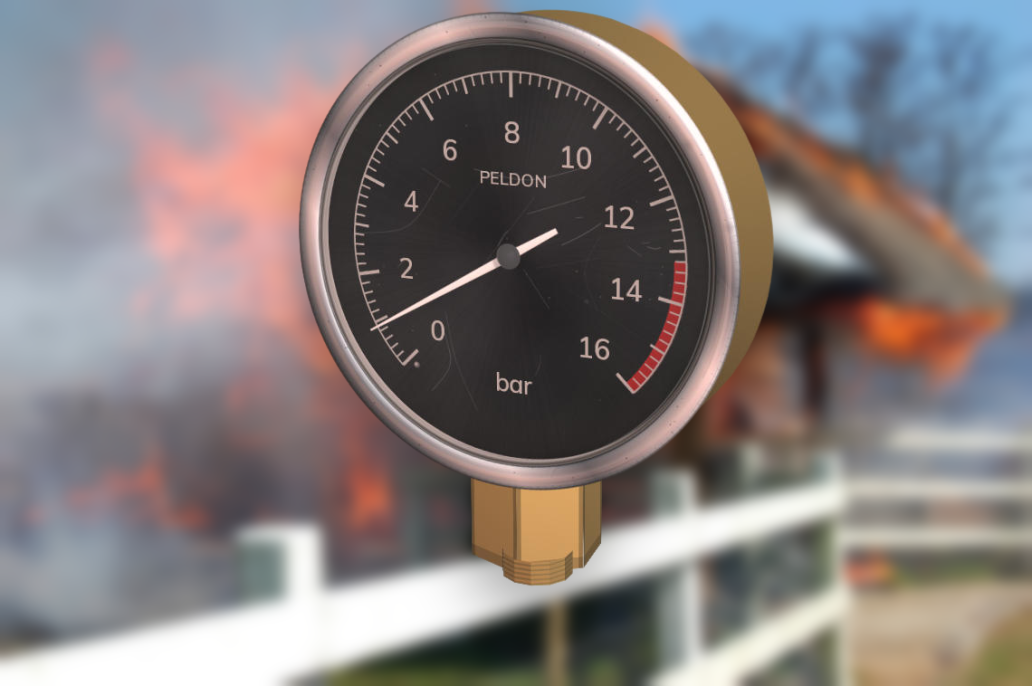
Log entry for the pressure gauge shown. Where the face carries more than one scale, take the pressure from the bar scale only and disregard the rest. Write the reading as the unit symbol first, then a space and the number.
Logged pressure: bar 0.9
